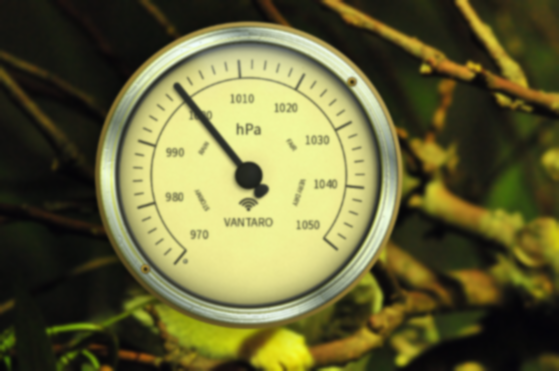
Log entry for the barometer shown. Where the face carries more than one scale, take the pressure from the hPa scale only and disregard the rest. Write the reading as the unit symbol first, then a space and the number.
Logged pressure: hPa 1000
